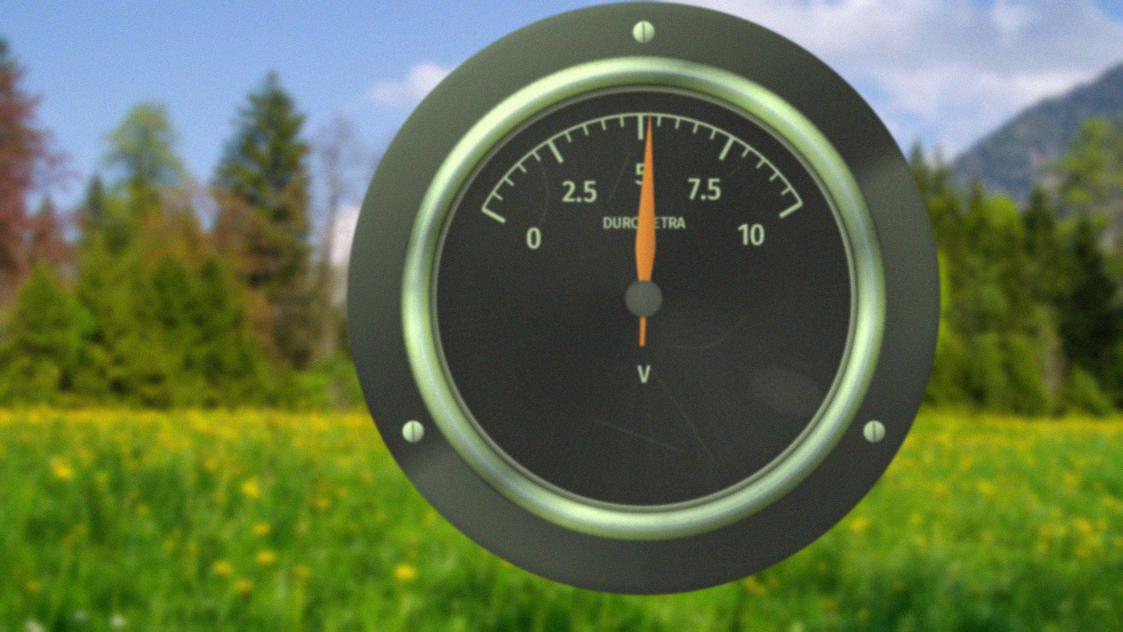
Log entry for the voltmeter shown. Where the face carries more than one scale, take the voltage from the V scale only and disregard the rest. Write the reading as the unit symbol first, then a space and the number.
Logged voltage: V 5.25
